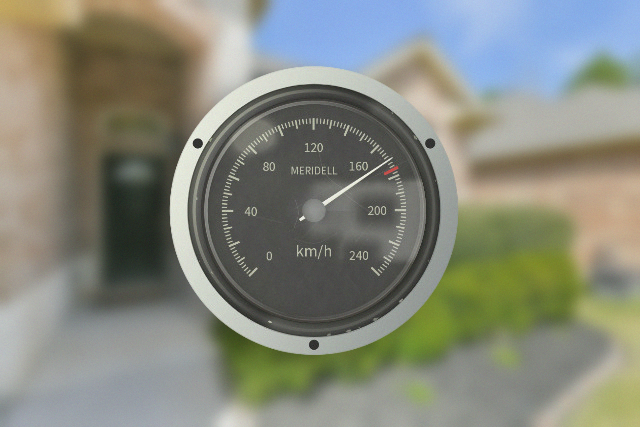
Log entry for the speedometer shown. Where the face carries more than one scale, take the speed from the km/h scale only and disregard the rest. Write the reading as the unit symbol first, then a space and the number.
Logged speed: km/h 170
